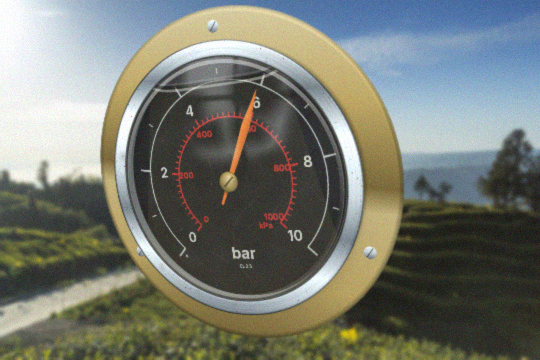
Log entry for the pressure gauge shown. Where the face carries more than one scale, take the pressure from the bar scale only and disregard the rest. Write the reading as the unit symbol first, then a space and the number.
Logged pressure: bar 6
